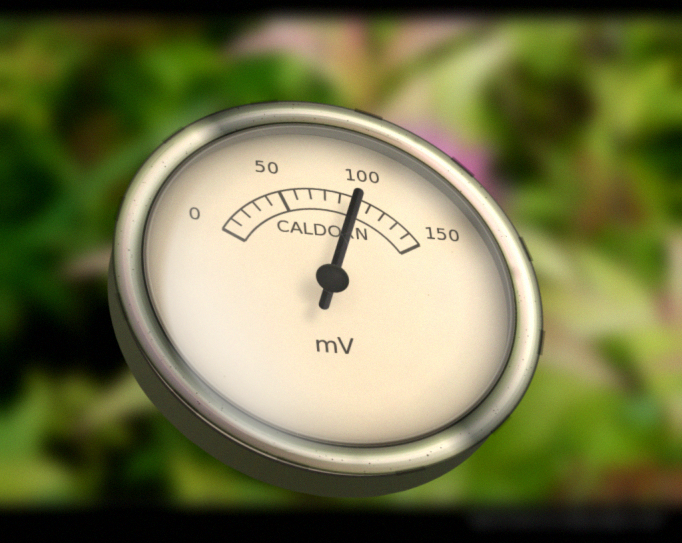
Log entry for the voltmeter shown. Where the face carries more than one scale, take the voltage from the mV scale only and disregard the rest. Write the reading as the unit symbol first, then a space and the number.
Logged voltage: mV 100
